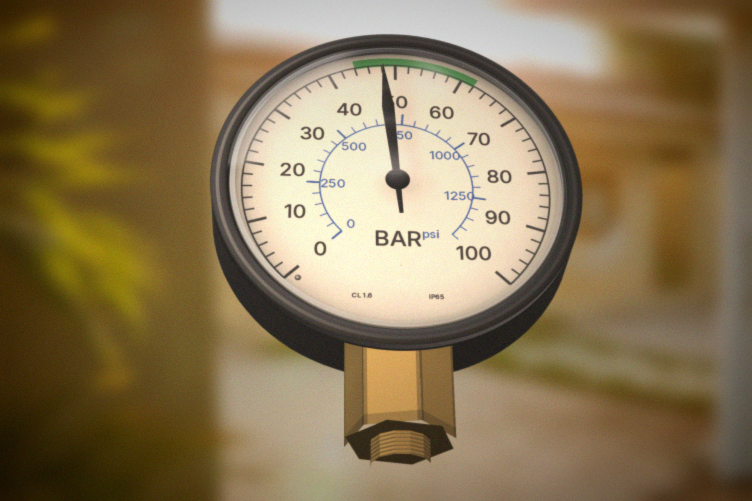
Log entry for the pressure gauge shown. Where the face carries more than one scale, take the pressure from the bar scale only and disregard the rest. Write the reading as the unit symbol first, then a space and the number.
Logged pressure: bar 48
